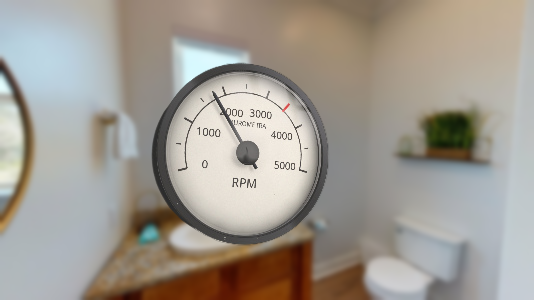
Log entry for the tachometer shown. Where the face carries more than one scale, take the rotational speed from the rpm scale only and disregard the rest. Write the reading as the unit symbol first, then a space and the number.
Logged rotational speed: rpm 1750
